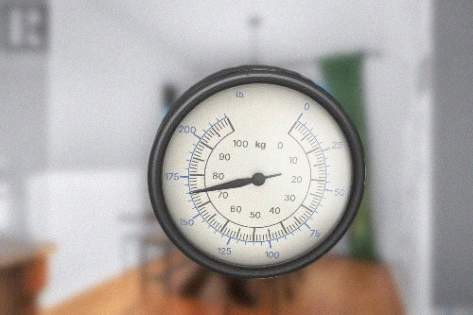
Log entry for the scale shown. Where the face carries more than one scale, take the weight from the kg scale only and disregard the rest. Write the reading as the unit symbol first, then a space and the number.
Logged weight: kg 75
